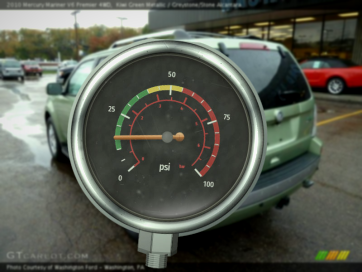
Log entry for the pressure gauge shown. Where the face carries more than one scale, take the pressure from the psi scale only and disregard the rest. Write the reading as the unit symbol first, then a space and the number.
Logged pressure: psi 15
